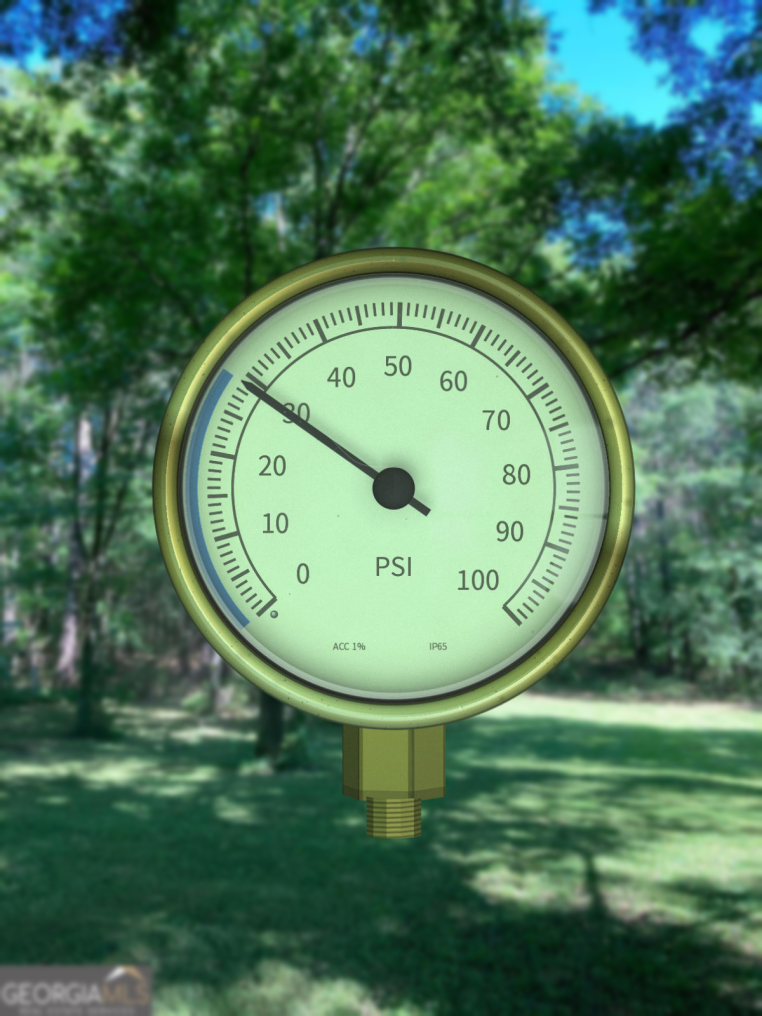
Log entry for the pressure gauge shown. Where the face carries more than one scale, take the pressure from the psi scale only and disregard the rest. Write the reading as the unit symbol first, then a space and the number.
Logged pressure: psi 29
